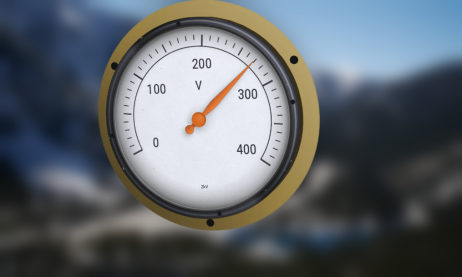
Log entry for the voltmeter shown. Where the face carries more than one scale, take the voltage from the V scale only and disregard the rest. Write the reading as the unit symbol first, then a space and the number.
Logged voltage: V 270
